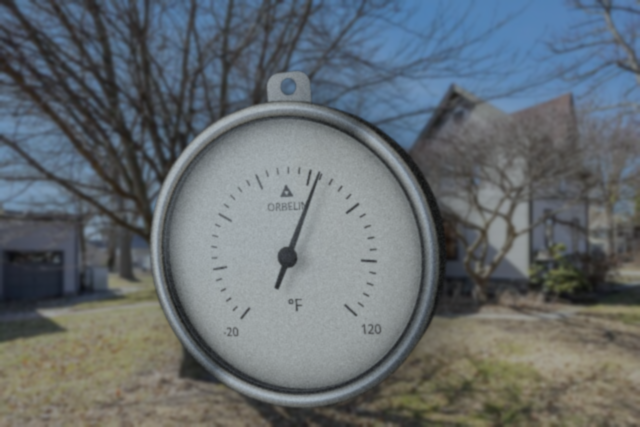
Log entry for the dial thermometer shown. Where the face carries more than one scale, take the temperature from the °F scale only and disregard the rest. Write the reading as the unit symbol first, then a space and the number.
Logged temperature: °F 64
